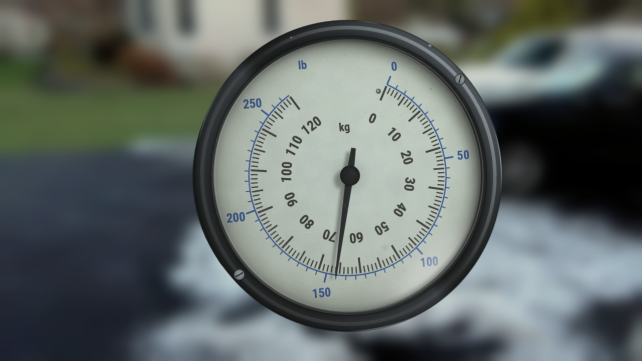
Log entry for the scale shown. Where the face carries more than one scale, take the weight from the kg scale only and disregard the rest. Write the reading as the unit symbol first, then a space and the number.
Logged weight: kg 66
